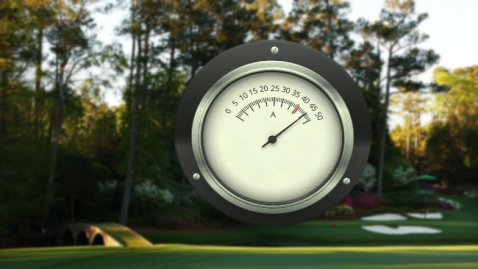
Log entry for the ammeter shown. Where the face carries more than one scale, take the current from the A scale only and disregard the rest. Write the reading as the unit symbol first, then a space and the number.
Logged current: A 45
